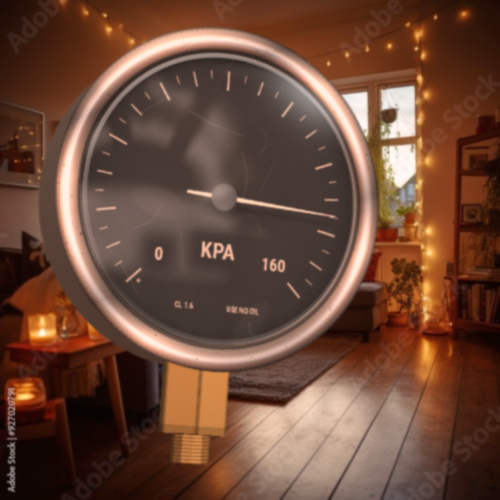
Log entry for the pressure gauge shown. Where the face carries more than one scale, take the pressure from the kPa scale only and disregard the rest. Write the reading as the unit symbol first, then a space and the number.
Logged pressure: kPa 135
